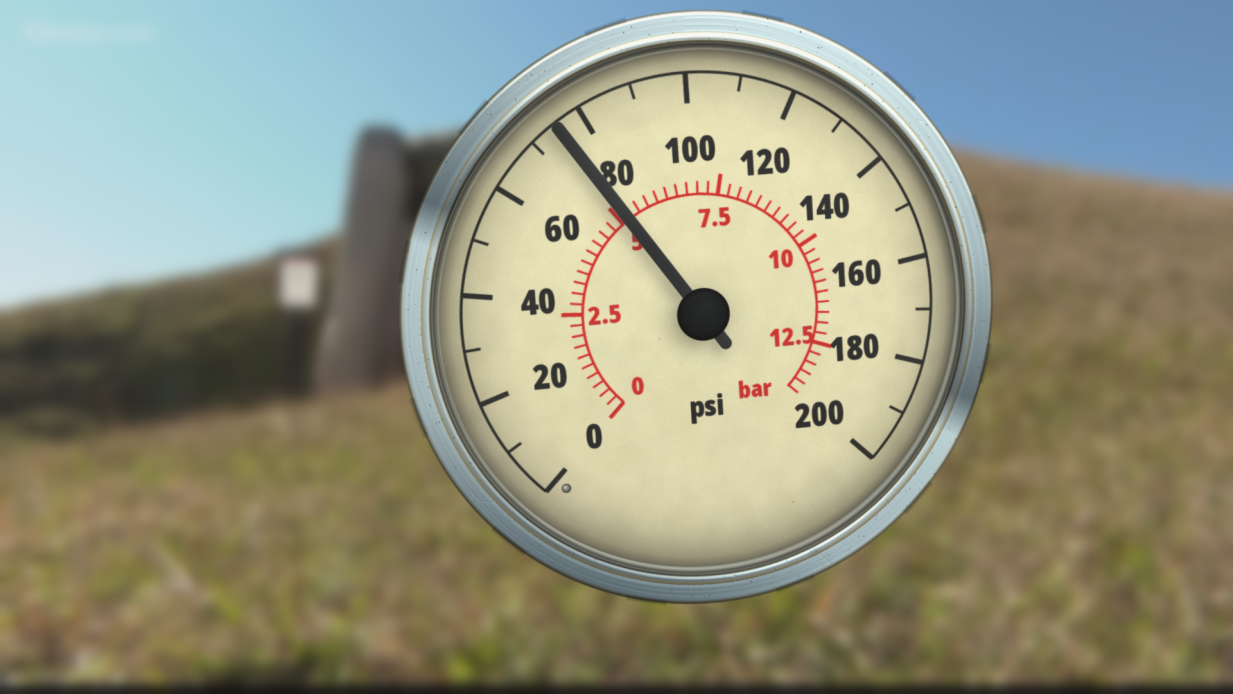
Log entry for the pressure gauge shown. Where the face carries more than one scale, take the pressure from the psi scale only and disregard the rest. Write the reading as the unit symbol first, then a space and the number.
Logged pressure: psi 75
